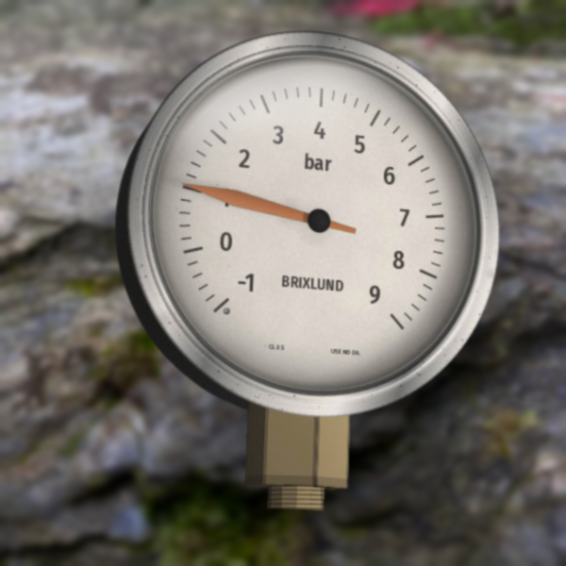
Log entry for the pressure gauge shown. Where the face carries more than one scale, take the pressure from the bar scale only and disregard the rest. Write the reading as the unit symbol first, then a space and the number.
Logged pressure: bar 1
